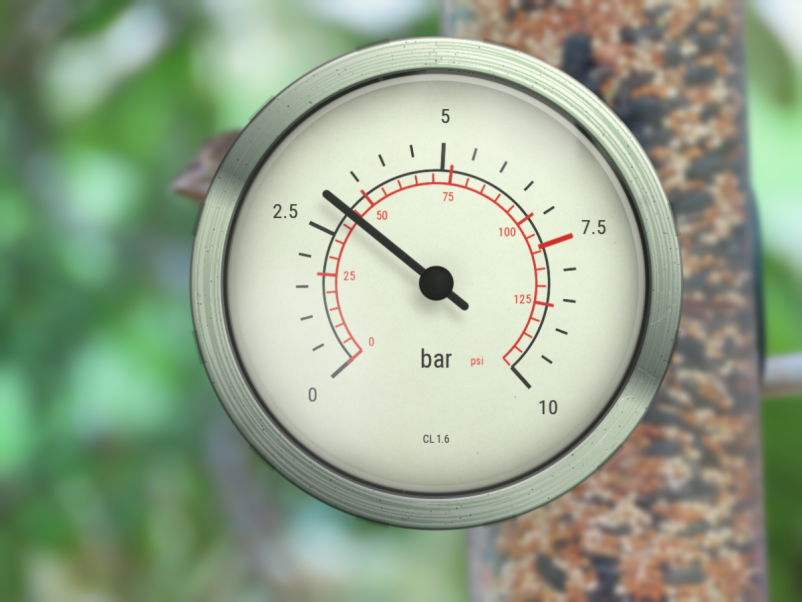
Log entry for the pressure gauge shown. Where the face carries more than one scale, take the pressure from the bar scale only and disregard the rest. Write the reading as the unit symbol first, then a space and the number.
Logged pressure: bar 3
